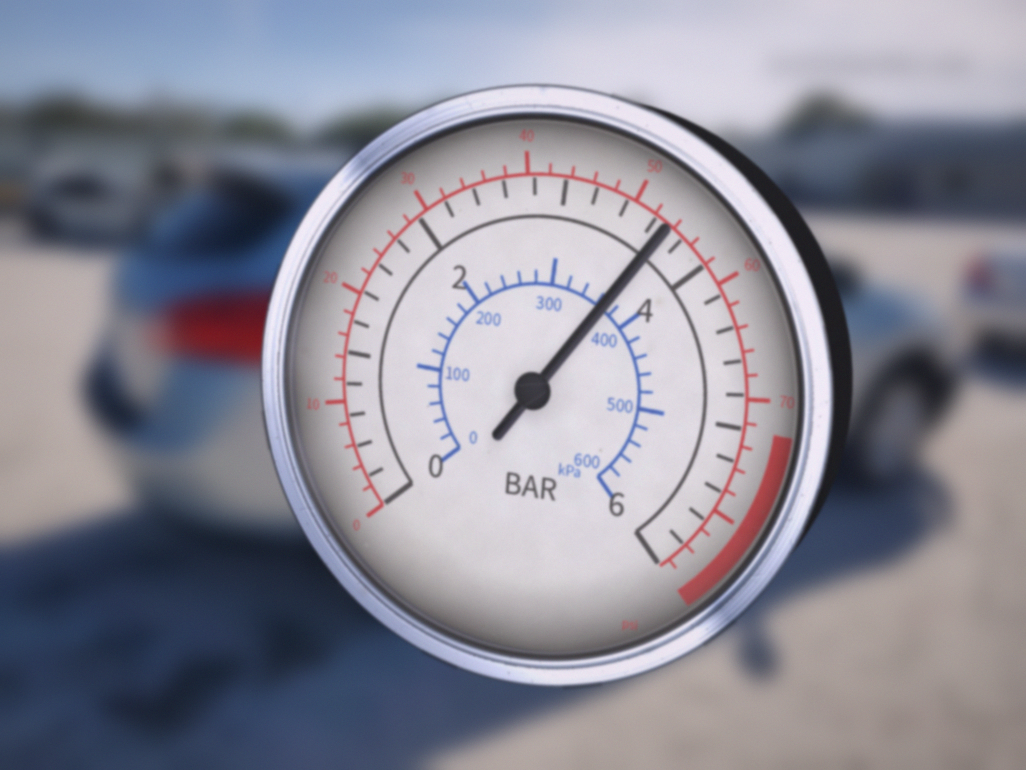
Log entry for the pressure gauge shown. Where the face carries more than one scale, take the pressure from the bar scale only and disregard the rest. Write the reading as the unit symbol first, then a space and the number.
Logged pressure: bar 3.7
